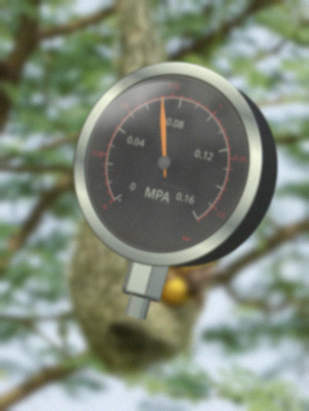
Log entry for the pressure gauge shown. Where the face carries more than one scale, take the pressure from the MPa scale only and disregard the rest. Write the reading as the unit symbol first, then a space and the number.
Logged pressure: MPa 0.07
